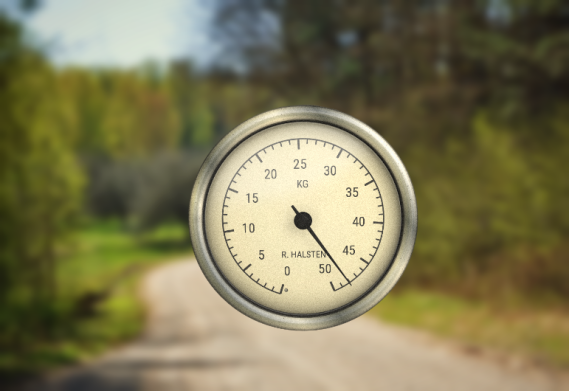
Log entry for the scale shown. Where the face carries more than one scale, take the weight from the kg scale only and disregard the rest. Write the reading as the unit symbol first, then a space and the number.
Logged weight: kg 48
